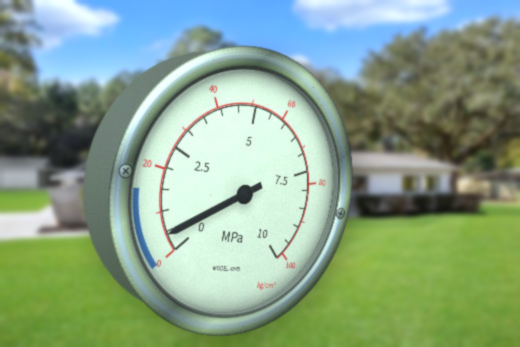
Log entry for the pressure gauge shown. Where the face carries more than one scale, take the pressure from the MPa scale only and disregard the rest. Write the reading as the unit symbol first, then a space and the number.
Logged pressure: MPa 0.5
